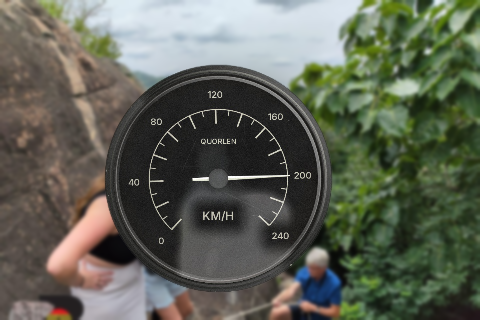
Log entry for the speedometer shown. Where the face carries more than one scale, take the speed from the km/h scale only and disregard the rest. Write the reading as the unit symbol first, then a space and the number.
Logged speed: km/h 200
